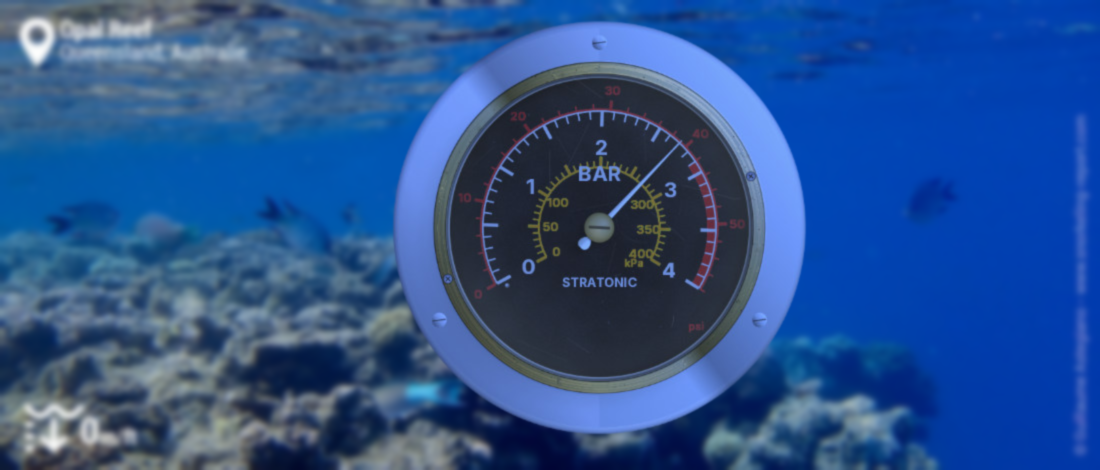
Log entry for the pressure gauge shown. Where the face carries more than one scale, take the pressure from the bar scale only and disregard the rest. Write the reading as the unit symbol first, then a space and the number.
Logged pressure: bar 2.7
